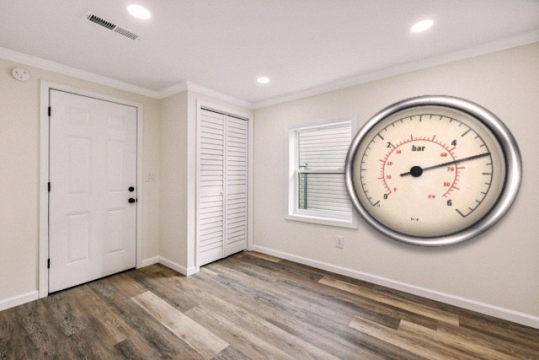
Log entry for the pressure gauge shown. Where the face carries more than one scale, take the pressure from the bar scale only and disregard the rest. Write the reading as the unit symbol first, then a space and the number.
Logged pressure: bar 4.6
